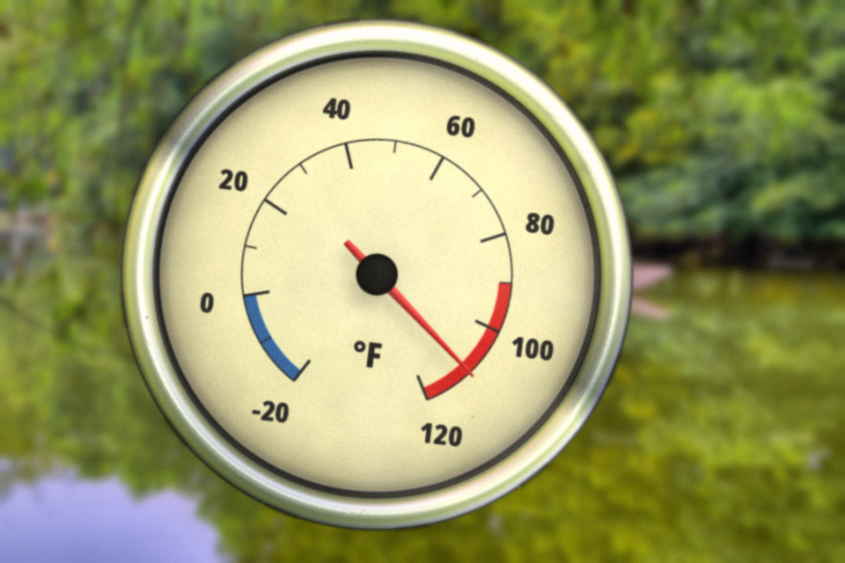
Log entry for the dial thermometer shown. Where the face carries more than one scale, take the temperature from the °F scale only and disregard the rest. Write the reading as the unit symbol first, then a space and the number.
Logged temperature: °F 110
